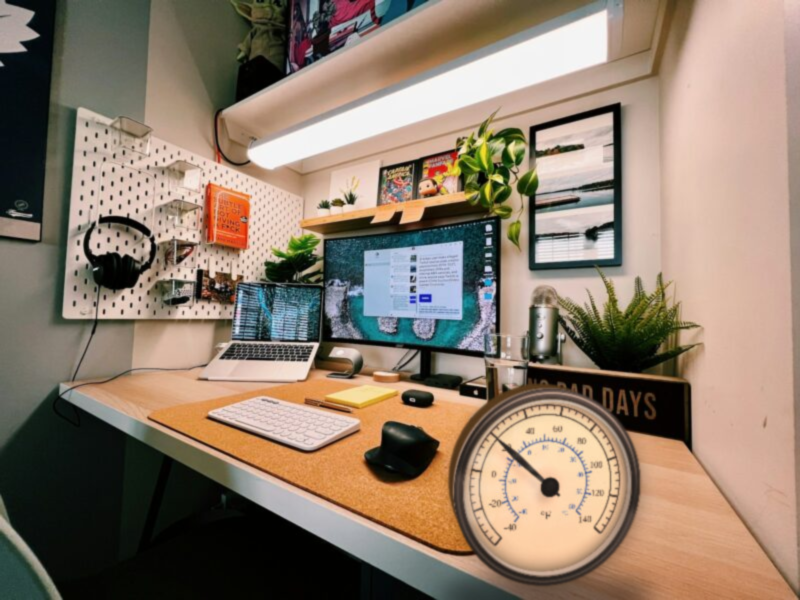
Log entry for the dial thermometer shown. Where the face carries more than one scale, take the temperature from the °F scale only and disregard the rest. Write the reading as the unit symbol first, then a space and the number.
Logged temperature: °F 20
